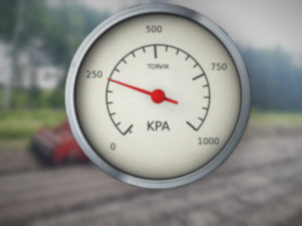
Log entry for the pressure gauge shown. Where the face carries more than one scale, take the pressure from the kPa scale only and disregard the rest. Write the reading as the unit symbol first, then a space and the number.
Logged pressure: kPa 250
